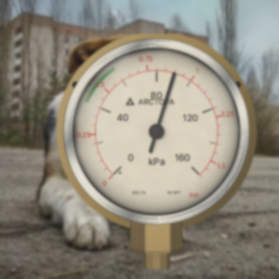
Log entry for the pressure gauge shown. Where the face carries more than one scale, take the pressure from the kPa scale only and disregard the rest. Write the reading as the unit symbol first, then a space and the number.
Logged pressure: kPa 90
